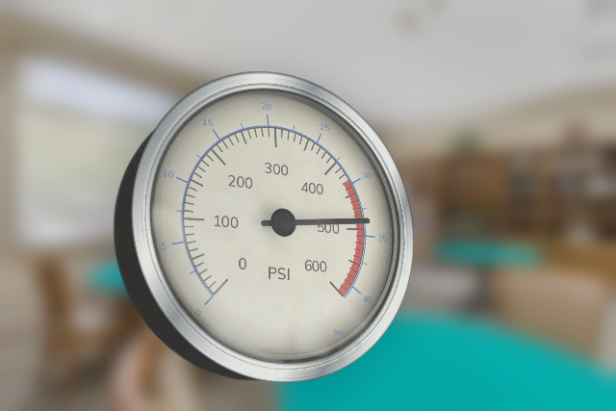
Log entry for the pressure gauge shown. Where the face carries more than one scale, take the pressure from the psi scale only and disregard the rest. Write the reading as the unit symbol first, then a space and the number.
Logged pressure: psi 490
